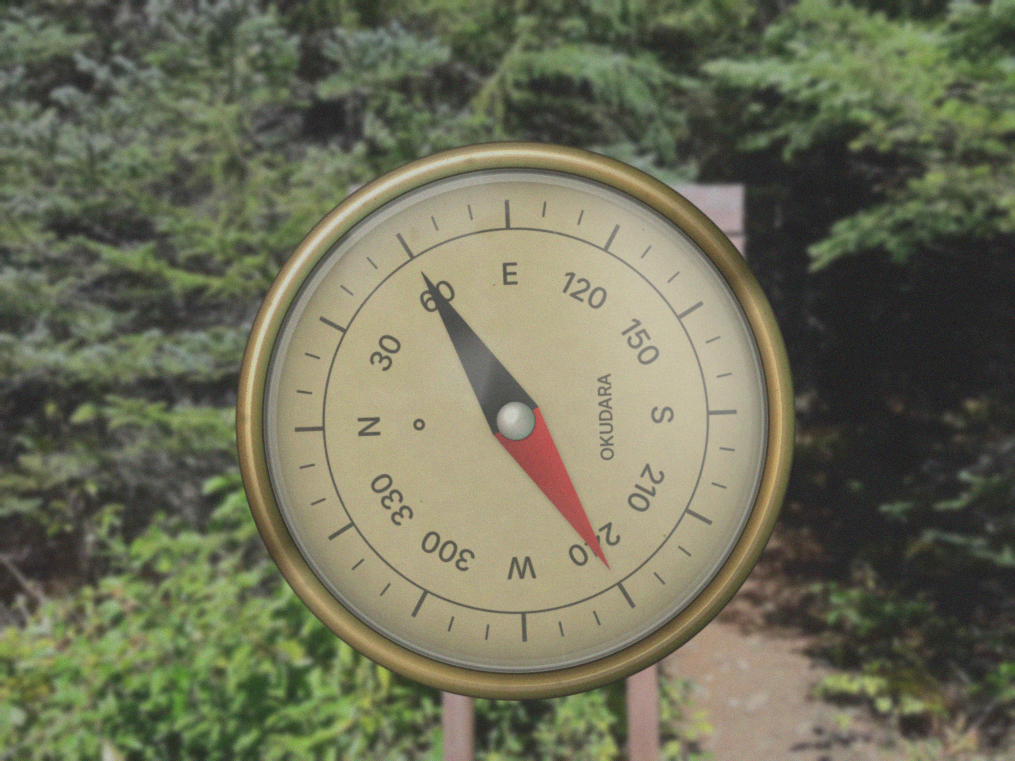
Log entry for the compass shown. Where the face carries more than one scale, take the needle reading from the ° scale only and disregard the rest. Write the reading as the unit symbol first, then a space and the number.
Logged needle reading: ° 240
